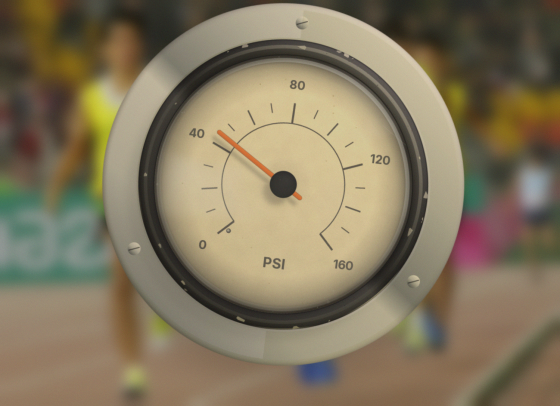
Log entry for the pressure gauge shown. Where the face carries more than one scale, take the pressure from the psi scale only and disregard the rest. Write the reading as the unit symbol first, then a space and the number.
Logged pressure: psi 45
